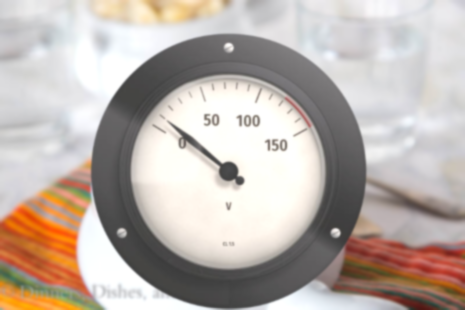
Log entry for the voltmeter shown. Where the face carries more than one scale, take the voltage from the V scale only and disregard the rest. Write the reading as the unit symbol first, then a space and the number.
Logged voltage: V 10
